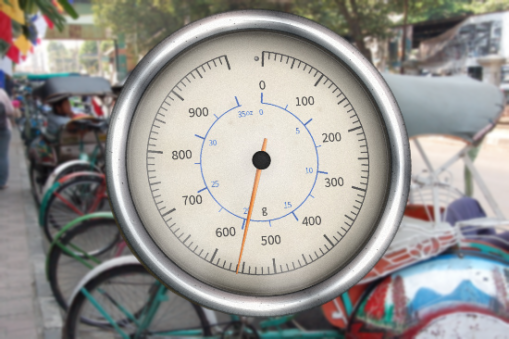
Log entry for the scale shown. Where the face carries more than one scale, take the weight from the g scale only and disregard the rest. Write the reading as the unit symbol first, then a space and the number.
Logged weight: g 560
